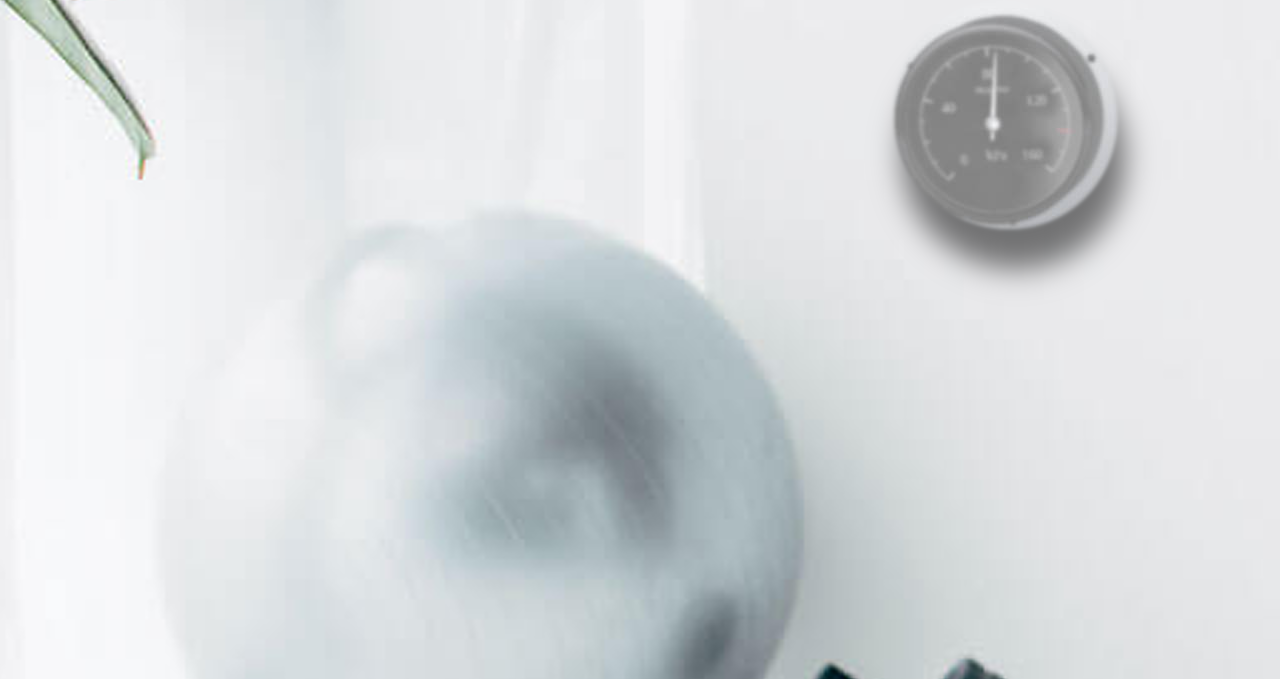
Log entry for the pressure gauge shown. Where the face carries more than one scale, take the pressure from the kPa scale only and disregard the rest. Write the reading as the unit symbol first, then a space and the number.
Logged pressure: kPa 85
